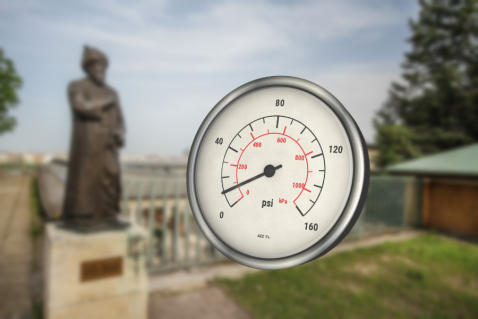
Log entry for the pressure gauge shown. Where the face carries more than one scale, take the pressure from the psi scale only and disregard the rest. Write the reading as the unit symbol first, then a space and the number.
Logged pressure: psi 10
